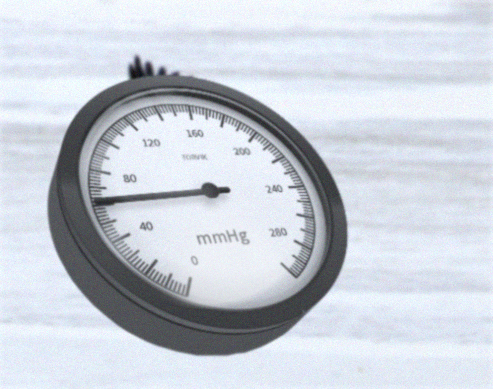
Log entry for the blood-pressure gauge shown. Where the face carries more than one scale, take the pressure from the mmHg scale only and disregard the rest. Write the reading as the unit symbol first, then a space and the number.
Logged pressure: mmHg 60
